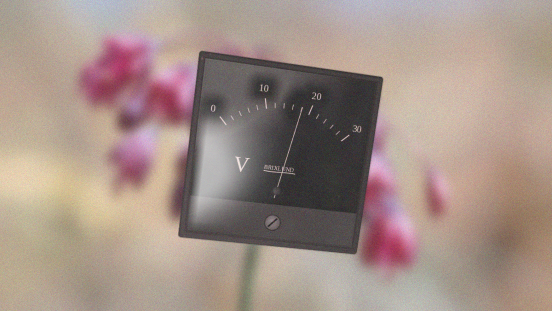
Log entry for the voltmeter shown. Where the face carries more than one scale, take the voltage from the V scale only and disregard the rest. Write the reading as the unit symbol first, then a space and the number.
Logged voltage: V 18
